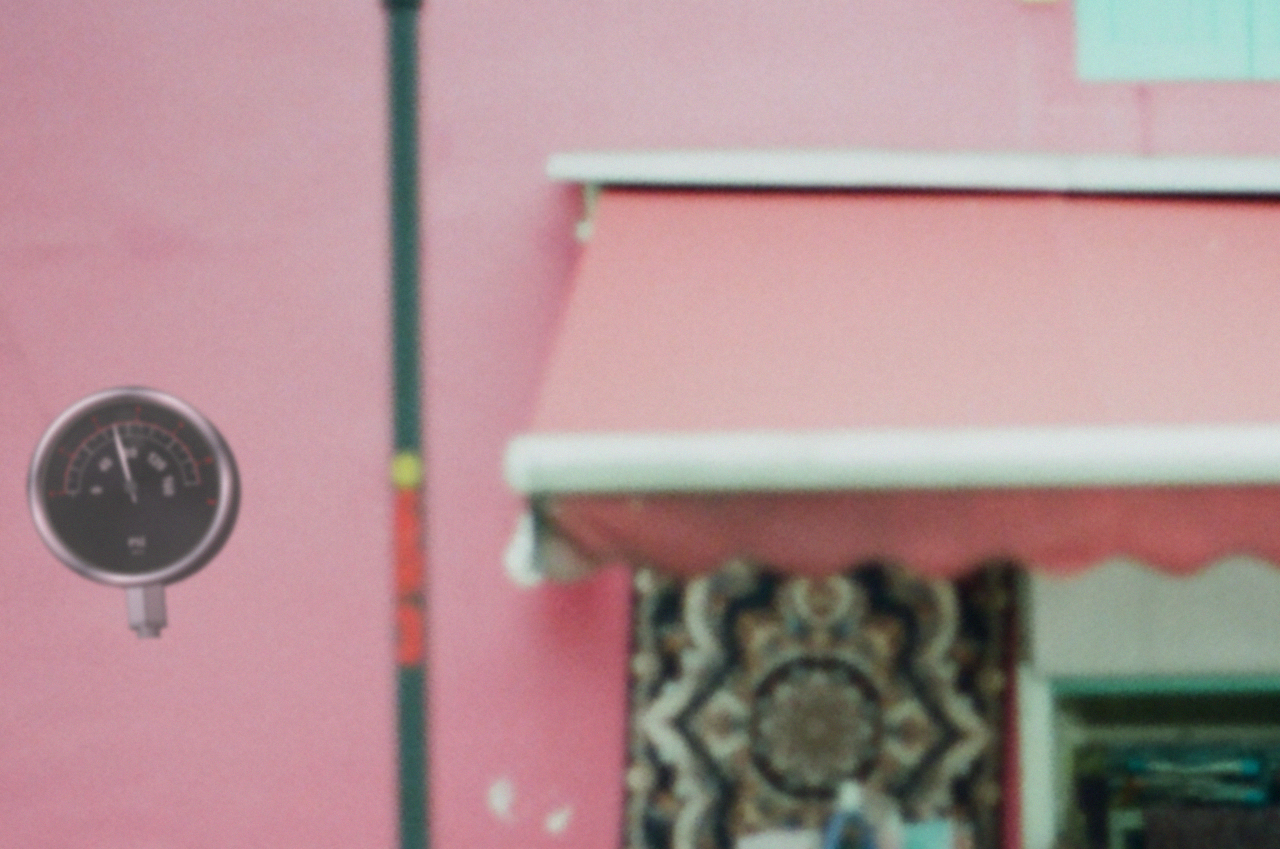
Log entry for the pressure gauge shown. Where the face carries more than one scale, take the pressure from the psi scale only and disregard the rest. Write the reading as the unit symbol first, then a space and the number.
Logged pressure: psi 70
